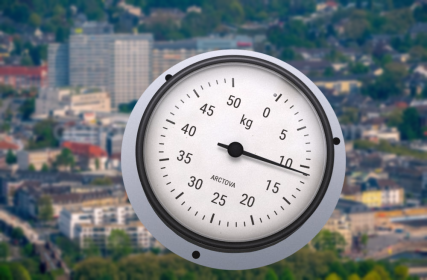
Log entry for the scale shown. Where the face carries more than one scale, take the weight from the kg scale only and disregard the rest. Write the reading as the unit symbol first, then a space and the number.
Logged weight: kg 11
